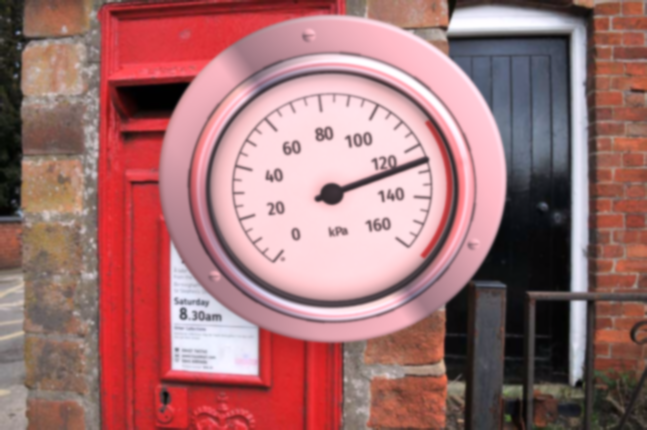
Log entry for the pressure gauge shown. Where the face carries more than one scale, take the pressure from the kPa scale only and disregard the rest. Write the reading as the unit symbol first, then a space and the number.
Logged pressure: kPa 125
